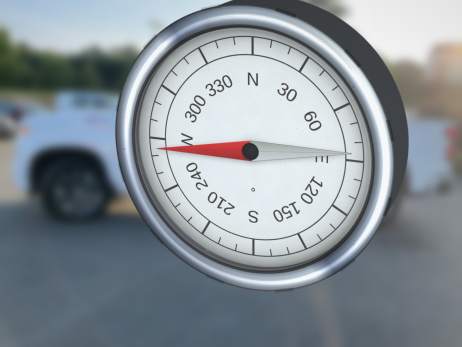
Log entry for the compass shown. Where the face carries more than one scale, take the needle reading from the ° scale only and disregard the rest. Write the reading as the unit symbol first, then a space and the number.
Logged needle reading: ° 265
